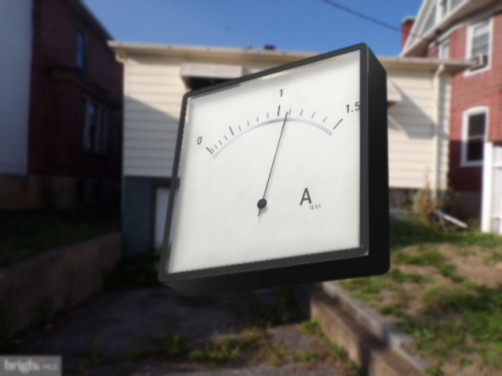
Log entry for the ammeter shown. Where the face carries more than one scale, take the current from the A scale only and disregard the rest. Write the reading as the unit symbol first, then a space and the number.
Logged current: A 1.1
